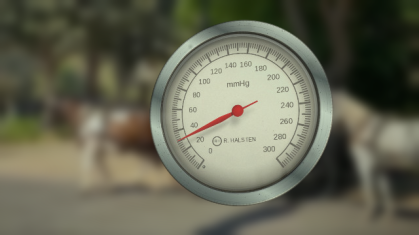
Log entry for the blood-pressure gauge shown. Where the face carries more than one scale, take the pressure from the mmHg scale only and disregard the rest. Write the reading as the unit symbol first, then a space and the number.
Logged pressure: mmHg 30
